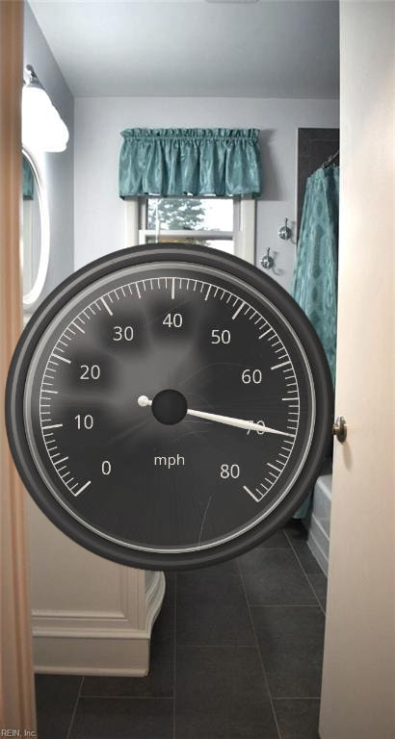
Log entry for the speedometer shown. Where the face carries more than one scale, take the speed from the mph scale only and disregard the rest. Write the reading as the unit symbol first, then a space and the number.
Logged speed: mph 70
